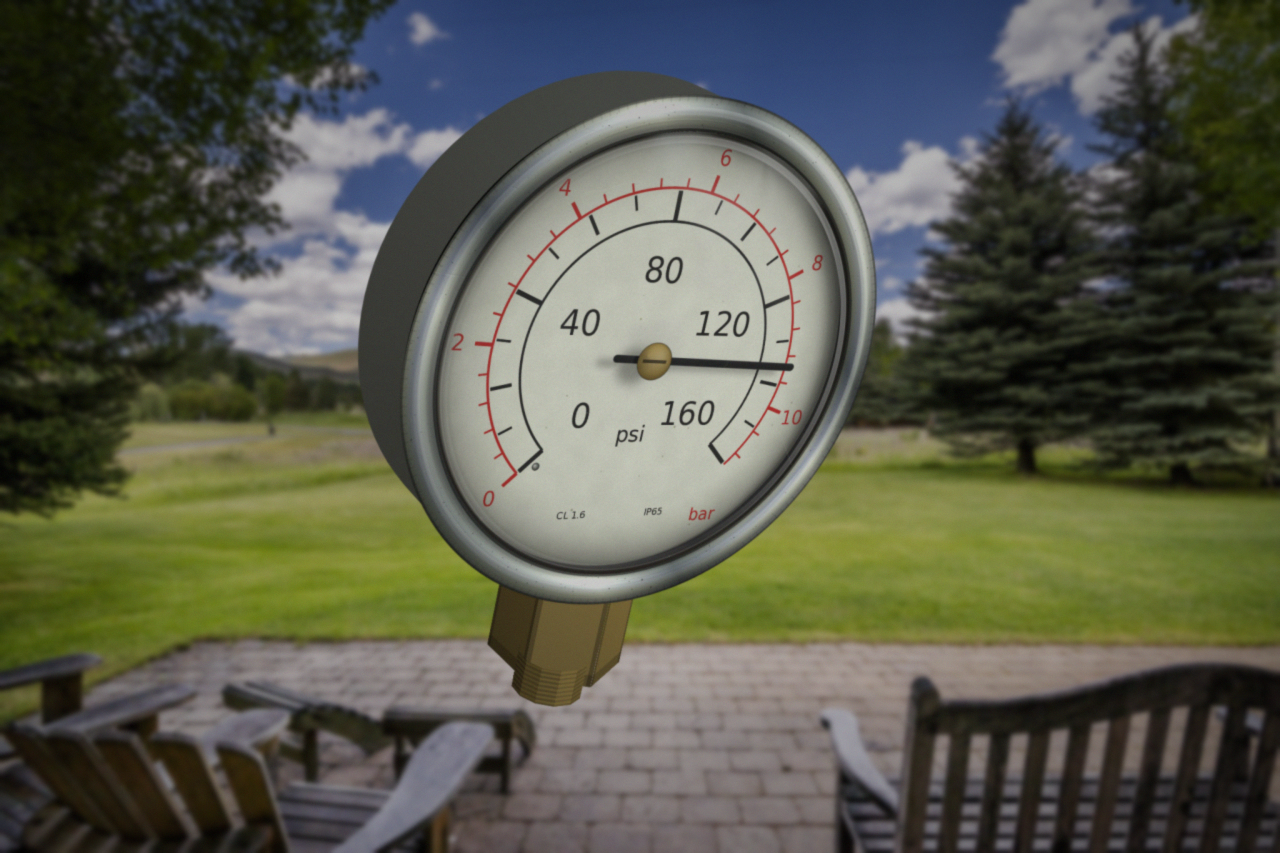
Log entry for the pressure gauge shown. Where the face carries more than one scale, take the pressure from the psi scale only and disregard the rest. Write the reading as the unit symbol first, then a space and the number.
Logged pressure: psi 135
